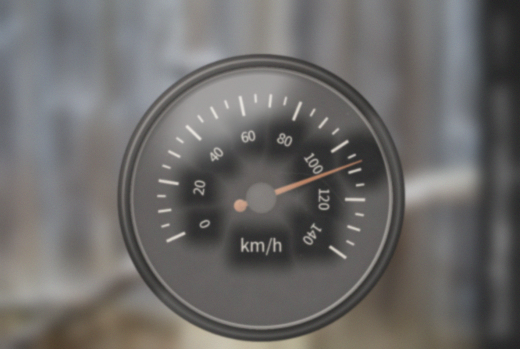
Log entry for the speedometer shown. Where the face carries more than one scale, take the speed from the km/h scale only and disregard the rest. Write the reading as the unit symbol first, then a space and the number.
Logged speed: km/h 107.5
